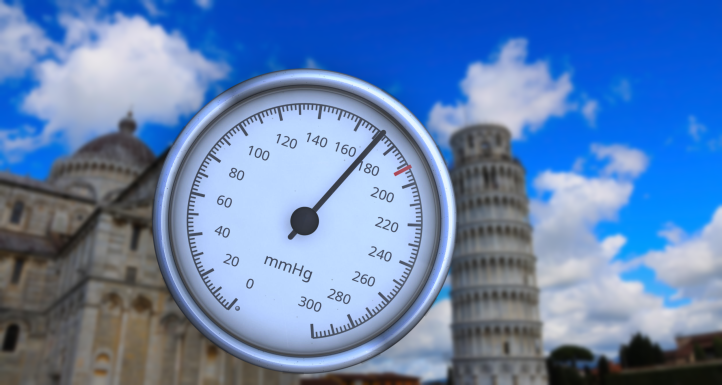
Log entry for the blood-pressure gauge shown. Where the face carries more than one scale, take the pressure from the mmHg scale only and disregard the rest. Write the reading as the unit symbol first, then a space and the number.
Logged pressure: mmHg 172
